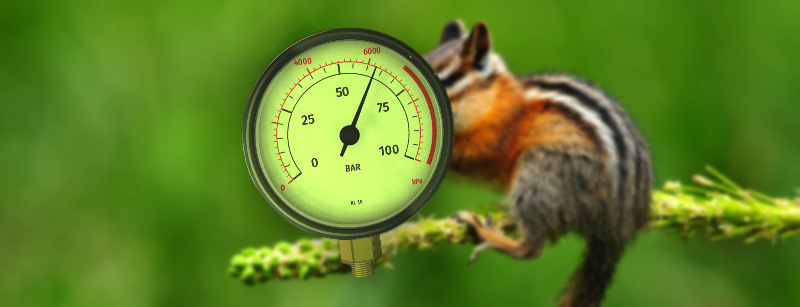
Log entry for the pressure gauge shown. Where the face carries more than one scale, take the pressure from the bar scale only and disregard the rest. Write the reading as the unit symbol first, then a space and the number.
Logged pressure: bar 62.5
